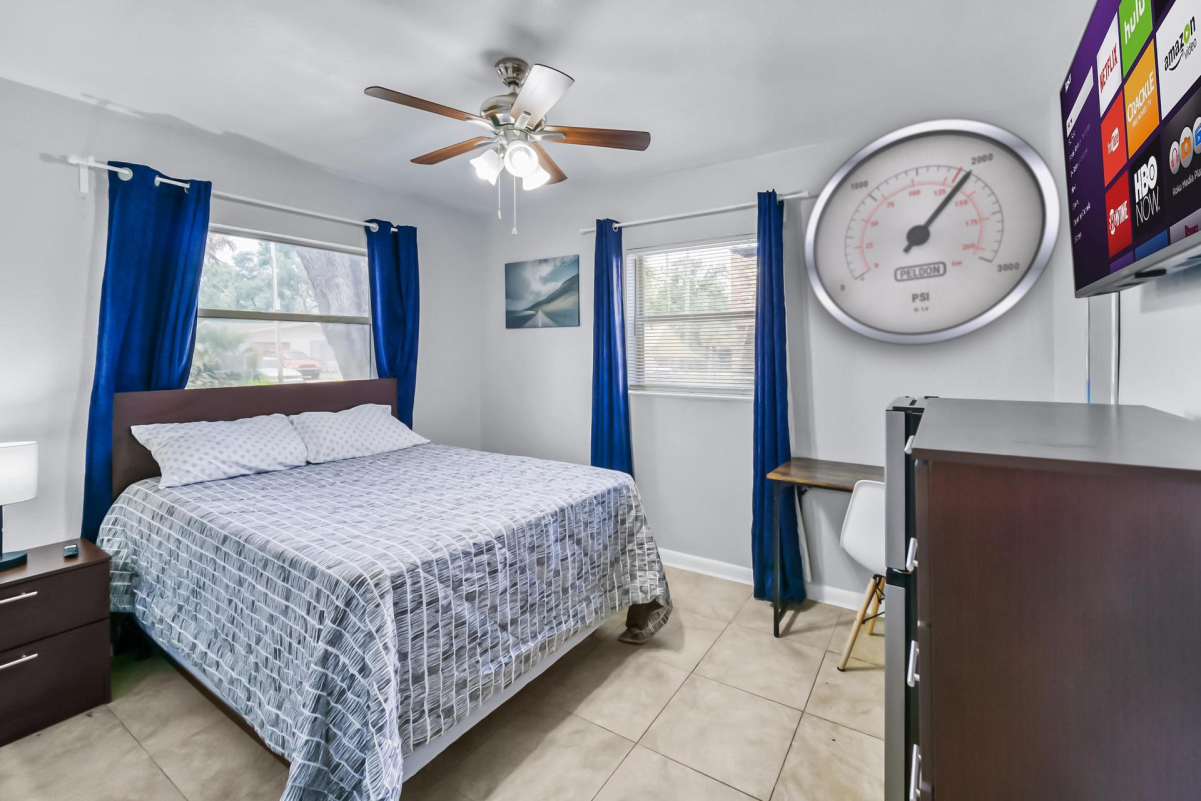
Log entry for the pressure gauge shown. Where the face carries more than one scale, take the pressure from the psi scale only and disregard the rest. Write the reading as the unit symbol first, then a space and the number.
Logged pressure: psi 2000
